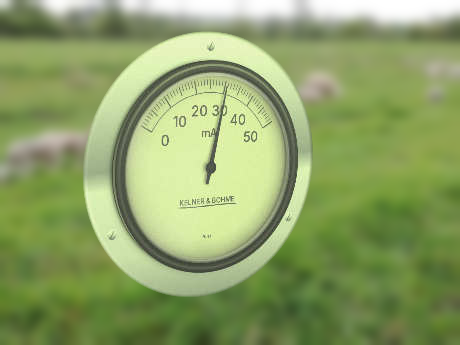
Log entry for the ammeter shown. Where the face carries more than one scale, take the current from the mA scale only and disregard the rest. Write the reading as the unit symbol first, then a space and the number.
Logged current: mA 30
